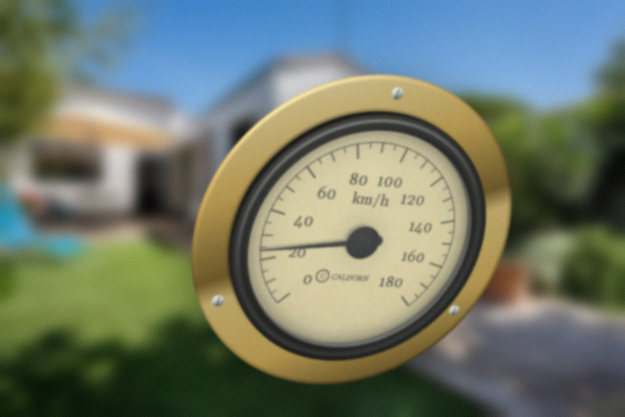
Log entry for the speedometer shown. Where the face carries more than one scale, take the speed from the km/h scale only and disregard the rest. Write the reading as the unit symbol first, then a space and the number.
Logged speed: km/h 25
